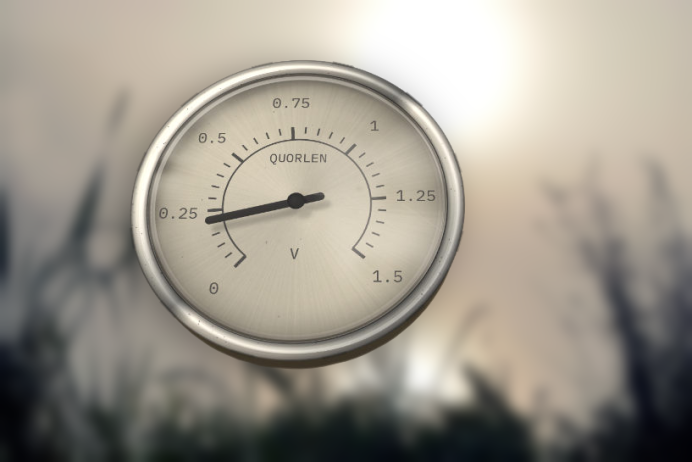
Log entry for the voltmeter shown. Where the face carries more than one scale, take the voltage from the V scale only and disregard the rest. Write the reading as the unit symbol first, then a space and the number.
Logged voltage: V 0.2
